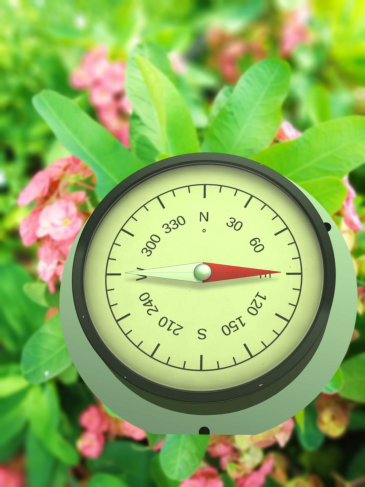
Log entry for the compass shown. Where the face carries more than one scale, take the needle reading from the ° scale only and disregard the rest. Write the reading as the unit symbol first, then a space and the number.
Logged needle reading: ° 90
